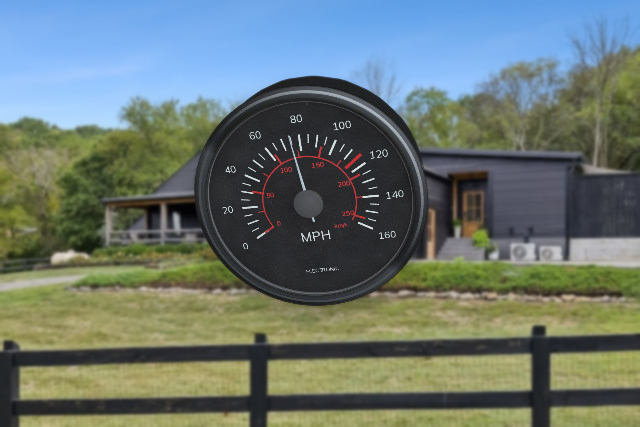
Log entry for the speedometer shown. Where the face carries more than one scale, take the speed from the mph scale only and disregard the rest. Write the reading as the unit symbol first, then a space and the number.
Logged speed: mph 75
